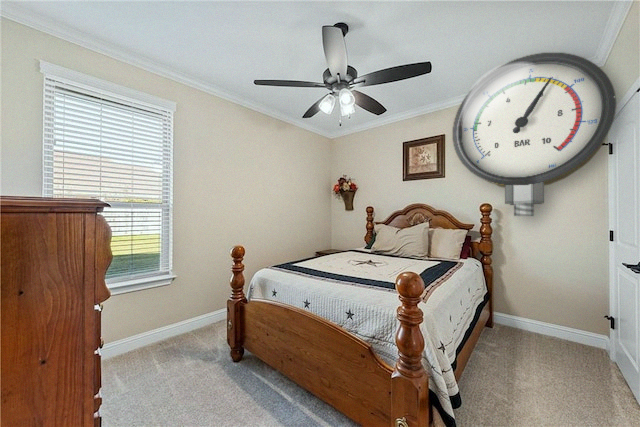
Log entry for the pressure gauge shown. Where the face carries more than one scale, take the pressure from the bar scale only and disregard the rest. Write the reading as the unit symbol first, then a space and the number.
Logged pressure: bar 6
